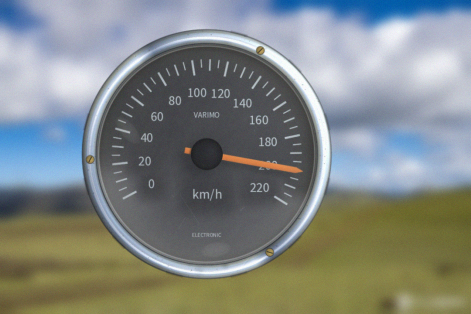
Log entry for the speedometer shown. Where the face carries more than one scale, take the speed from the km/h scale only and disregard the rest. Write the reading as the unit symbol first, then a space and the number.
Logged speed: km/h 200
